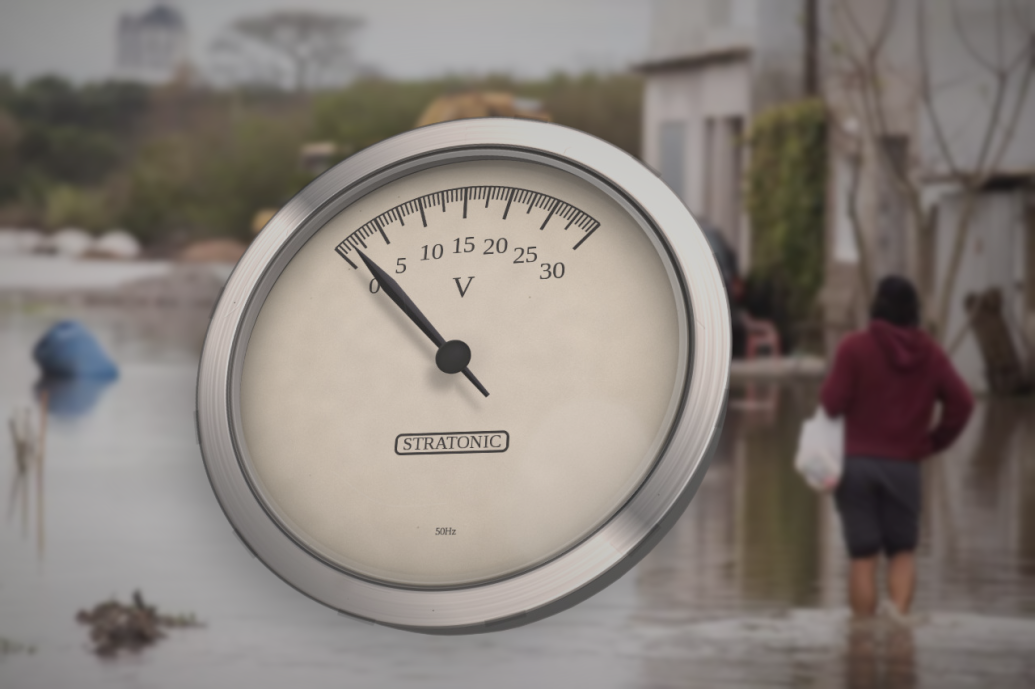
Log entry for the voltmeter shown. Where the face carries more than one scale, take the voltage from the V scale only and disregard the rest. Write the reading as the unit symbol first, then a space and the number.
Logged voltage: V 1.5
